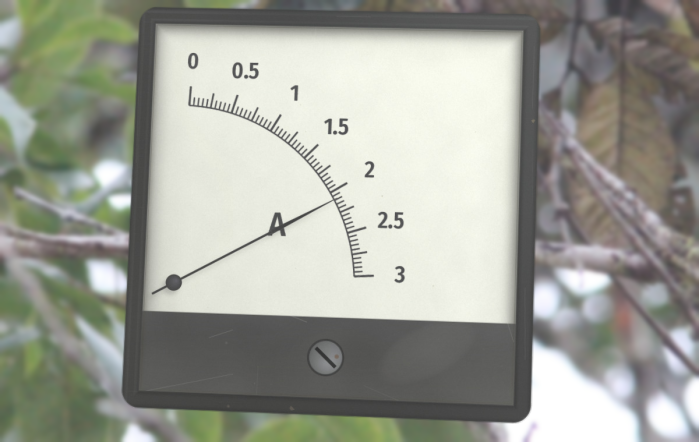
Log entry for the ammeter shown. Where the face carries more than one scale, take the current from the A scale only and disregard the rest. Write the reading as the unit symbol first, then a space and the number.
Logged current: A 2.1
